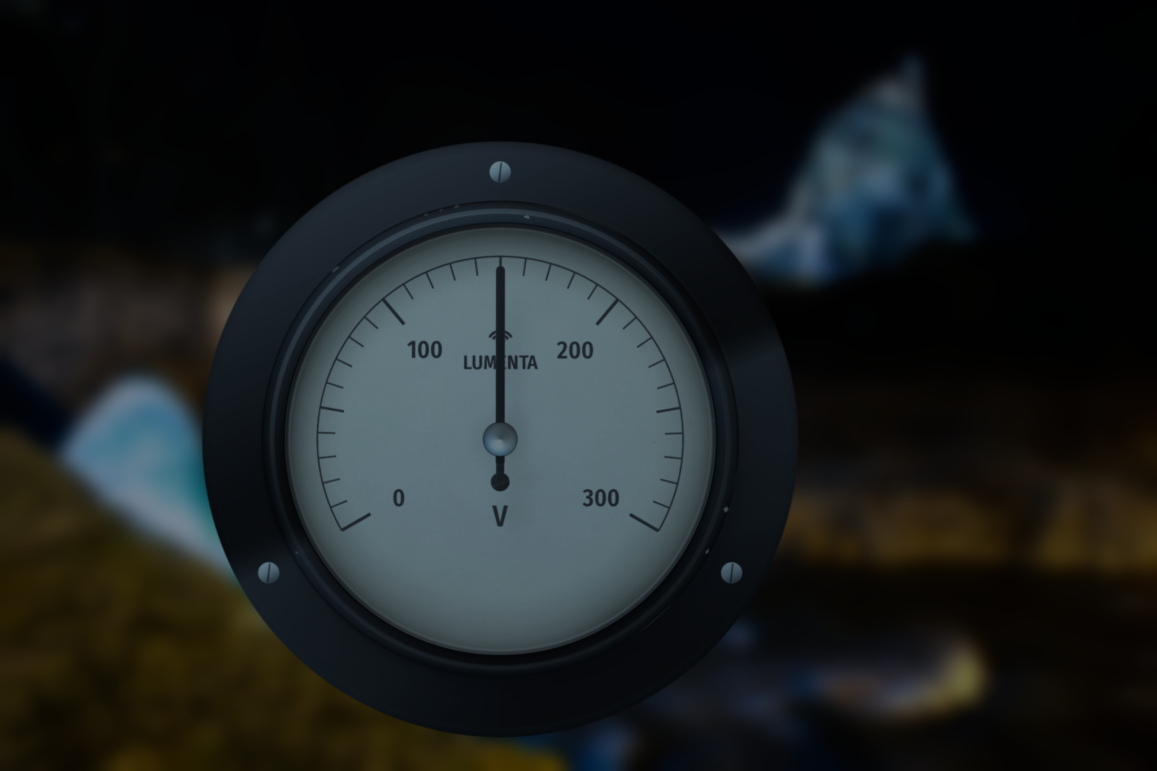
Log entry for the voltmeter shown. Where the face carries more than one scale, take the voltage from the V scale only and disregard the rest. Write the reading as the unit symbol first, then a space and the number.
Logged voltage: V 150
